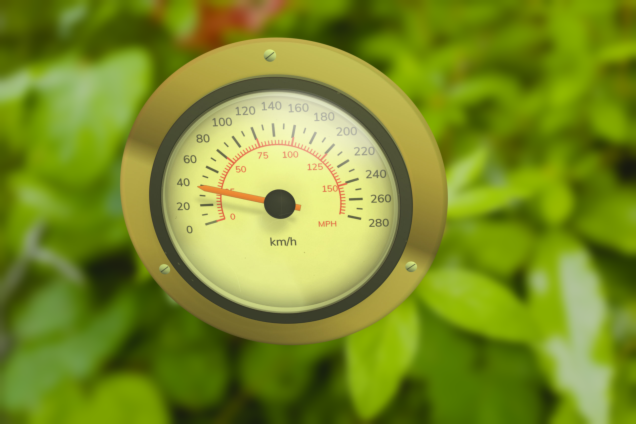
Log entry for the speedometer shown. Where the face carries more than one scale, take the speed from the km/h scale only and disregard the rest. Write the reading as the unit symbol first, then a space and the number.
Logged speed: km/h 40
